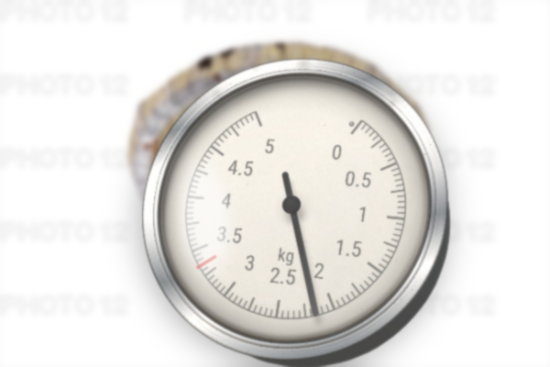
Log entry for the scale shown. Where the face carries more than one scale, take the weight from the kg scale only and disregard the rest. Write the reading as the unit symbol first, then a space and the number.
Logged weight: kg 2.15
